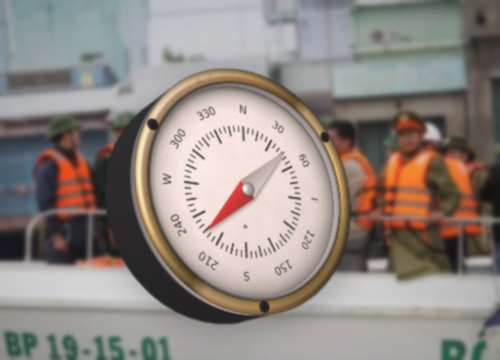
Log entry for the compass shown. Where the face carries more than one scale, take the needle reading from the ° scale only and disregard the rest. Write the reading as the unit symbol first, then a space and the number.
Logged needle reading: ° 225
